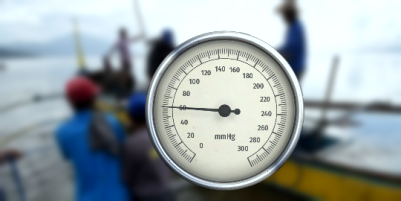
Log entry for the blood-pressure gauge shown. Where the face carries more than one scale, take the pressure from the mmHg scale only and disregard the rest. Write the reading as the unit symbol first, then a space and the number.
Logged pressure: mmHg 60
